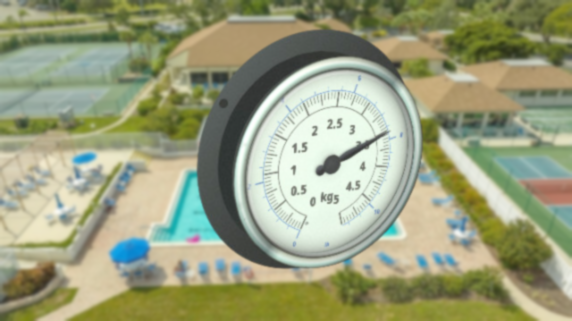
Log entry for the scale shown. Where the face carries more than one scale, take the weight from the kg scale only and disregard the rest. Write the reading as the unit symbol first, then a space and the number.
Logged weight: kg 3.5
